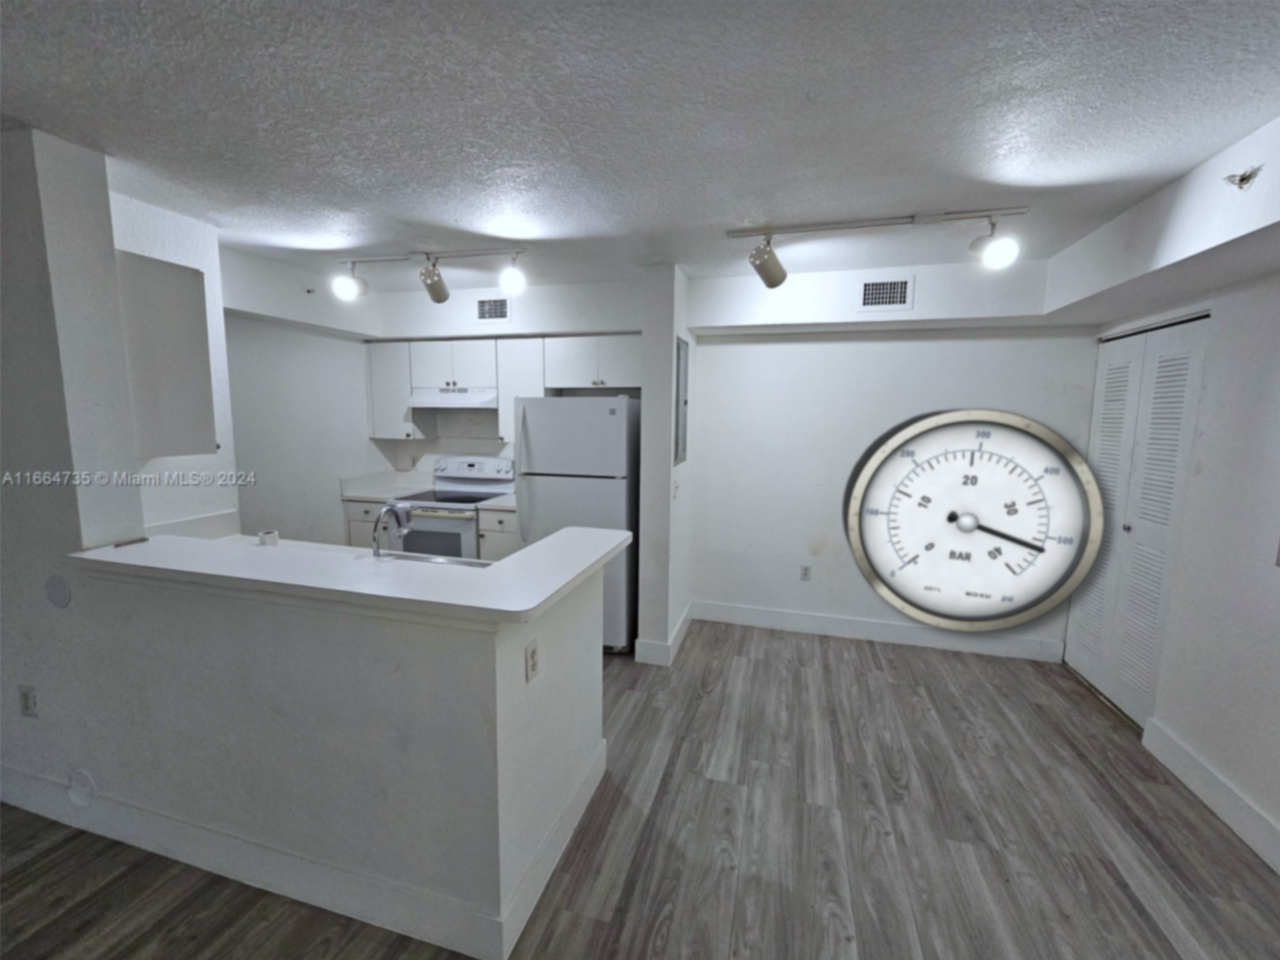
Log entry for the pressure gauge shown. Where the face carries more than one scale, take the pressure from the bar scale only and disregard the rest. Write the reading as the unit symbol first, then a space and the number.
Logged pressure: bar 36
